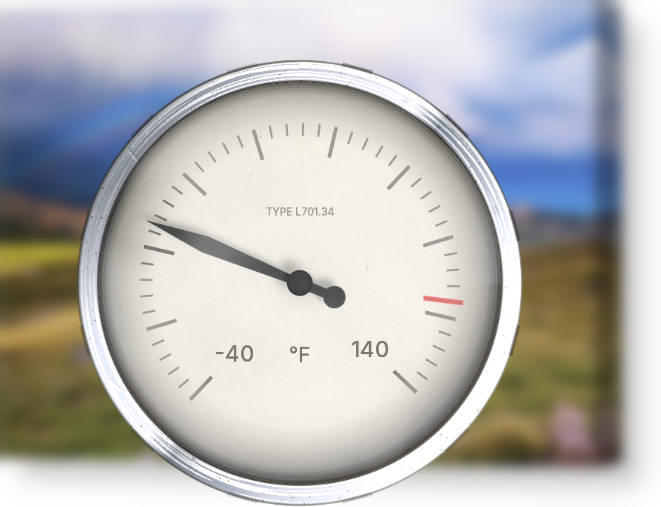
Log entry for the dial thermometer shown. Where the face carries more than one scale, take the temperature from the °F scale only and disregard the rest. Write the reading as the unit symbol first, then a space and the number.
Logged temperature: °F 6
